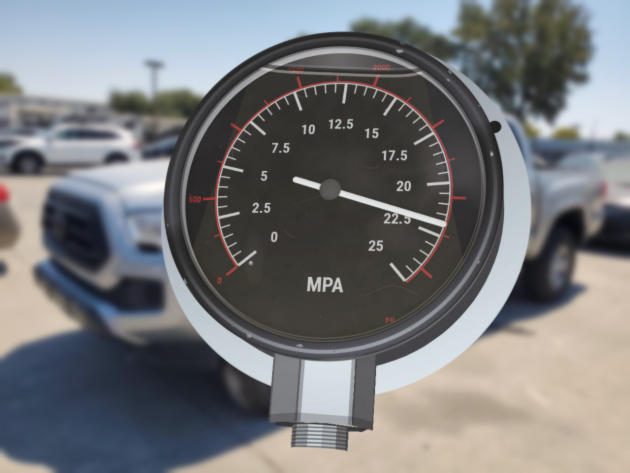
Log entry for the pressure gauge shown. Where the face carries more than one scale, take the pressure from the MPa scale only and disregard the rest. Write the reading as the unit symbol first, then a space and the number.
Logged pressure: MPa 22
